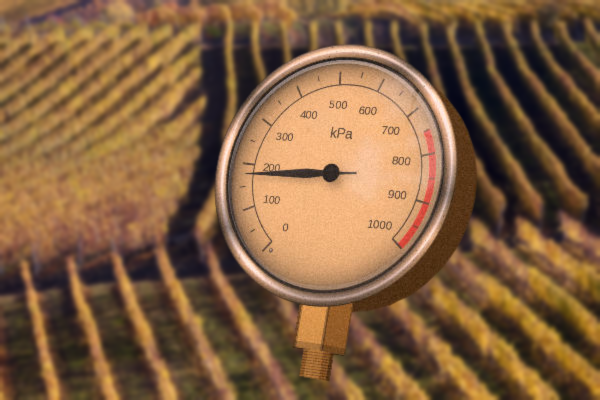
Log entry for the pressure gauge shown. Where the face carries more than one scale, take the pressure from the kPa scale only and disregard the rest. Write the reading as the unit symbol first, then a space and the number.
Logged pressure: kPa 175
